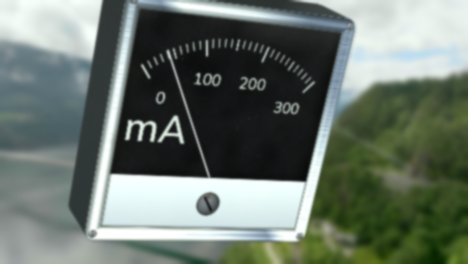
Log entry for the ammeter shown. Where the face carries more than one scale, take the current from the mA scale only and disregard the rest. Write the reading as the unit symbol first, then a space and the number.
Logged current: mA 40
